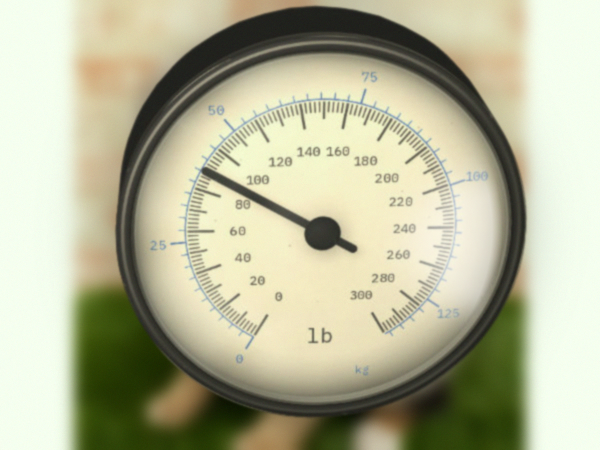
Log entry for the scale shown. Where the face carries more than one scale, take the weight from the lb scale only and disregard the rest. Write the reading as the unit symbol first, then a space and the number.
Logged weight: lb 90
